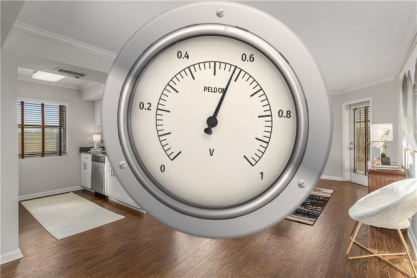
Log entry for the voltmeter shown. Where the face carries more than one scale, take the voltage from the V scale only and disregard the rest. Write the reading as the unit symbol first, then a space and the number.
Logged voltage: V 0.58
